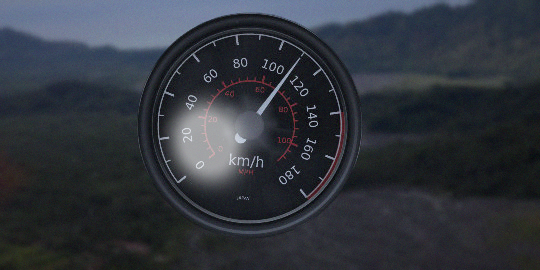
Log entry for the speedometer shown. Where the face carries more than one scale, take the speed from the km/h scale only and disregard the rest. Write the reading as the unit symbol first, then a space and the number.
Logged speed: km/h 110
